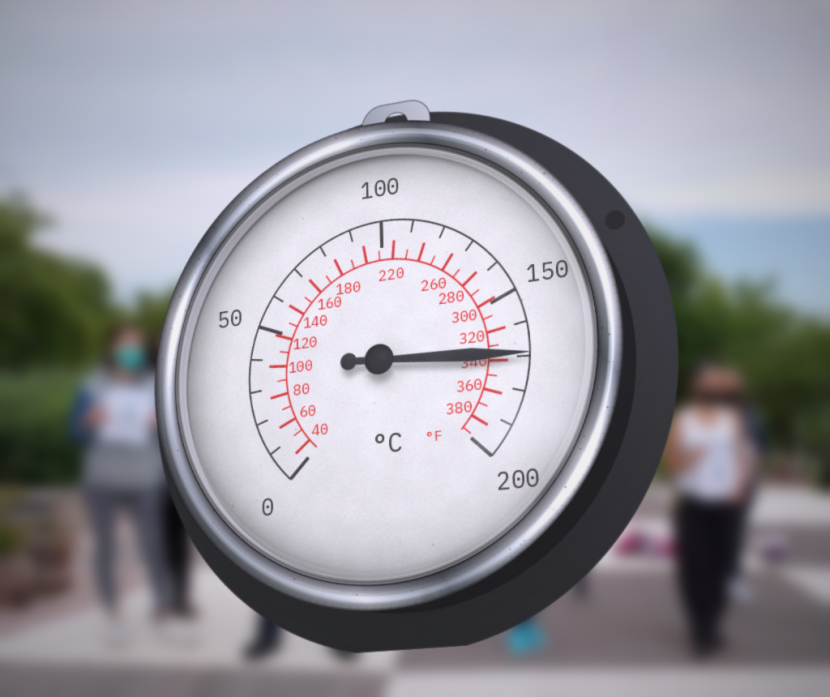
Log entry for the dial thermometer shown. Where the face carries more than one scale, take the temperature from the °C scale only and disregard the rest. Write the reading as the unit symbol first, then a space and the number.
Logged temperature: °C 170
